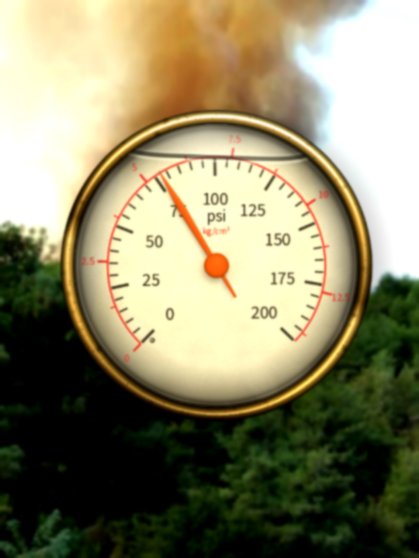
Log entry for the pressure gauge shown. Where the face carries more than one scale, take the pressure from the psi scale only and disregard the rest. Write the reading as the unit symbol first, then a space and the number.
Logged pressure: psi 77.5
